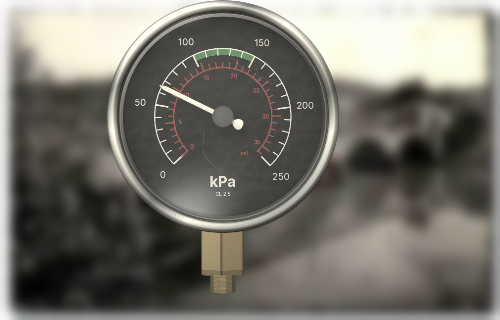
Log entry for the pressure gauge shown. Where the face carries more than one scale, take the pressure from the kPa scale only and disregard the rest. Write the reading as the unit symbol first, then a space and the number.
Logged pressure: kPa 65
